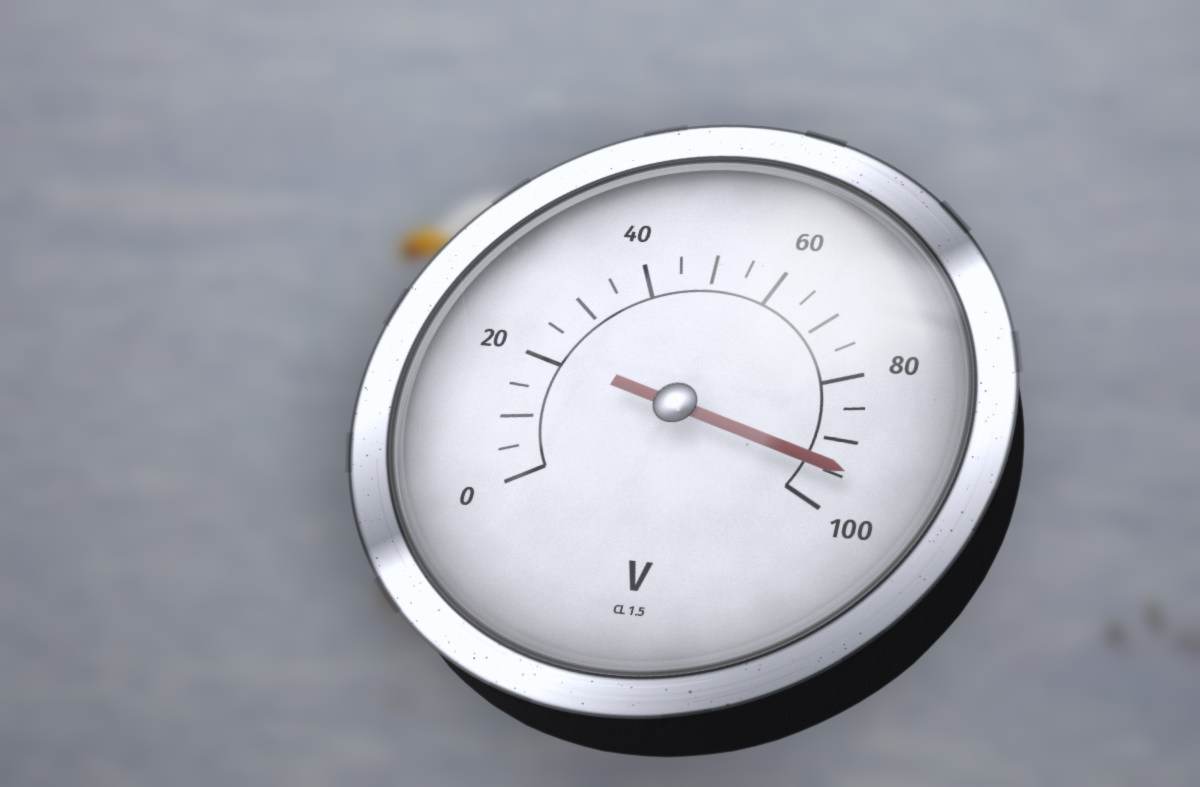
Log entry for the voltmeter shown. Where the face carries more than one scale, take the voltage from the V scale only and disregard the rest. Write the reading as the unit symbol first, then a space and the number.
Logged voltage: V 95
